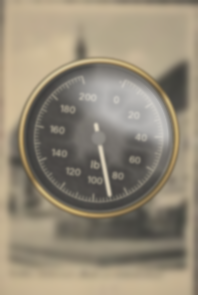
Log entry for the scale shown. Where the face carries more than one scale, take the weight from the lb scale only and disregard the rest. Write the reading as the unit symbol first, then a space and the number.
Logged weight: lb 90
